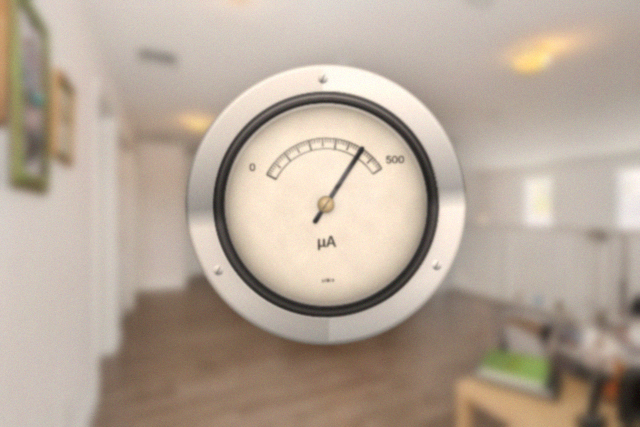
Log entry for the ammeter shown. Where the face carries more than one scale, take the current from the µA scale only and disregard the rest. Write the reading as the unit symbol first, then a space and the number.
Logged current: µA 400
